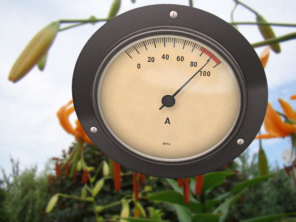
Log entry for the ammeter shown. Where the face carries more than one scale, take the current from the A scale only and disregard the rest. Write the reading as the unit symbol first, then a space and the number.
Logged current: A 90
